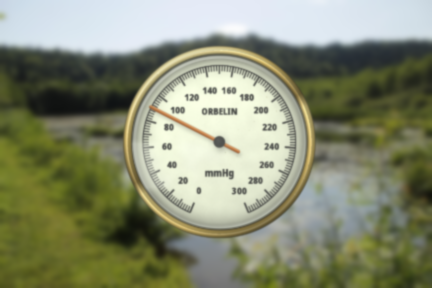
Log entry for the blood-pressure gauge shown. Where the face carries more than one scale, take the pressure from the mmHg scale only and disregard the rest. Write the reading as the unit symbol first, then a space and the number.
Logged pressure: mmHg 90
